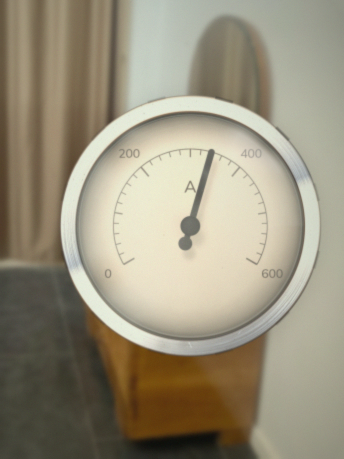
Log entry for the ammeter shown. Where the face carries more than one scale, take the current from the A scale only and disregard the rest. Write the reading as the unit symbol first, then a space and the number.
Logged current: A 340
